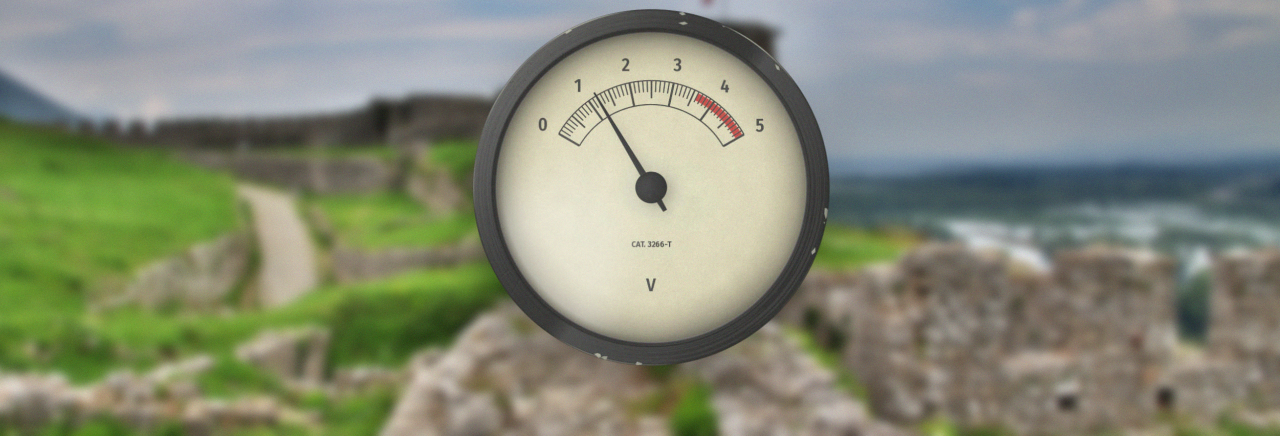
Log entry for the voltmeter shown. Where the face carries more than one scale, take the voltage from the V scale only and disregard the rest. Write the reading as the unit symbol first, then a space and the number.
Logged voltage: V 1.2
